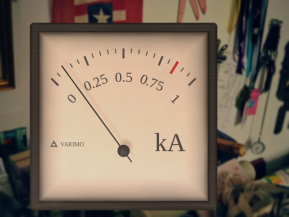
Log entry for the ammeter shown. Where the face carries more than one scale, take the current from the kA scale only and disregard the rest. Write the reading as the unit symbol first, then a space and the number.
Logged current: kA 0.1
